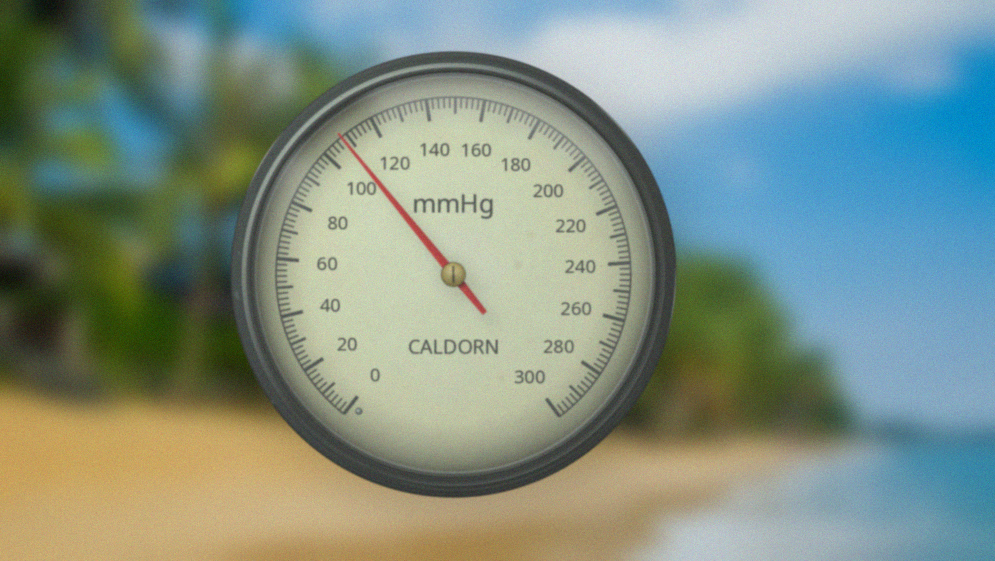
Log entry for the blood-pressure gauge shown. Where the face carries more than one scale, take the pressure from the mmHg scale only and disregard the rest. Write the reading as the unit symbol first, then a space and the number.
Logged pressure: mmHg 108
